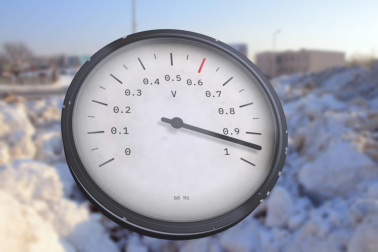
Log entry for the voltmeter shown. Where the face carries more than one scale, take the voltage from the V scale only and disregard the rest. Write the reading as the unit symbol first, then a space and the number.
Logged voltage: V 0.95
